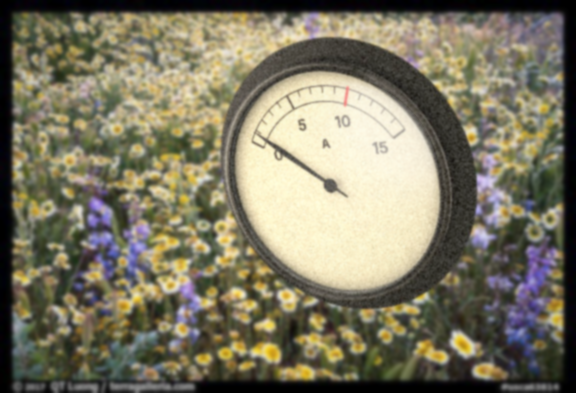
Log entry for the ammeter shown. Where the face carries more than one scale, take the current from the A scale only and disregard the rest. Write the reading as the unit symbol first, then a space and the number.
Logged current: A 1
